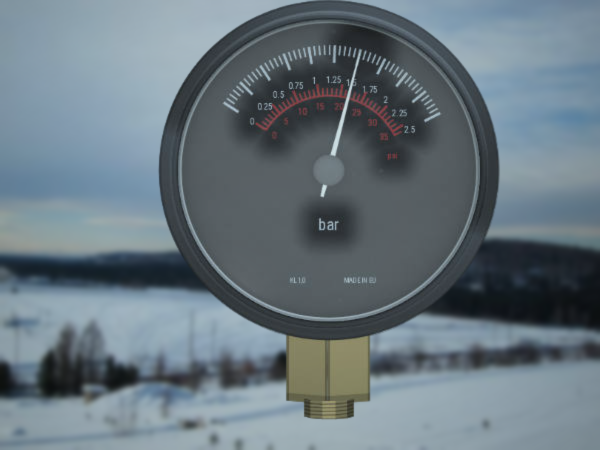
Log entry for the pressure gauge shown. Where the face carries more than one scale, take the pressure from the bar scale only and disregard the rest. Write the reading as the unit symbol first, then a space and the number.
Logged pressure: bar 1.5
